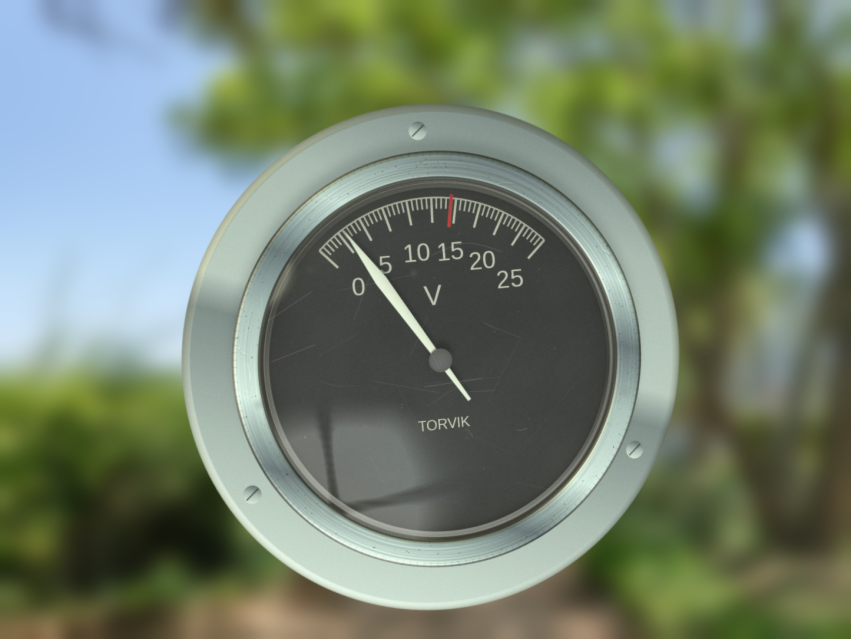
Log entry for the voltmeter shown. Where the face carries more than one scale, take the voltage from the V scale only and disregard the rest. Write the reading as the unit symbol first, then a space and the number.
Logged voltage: V 3
